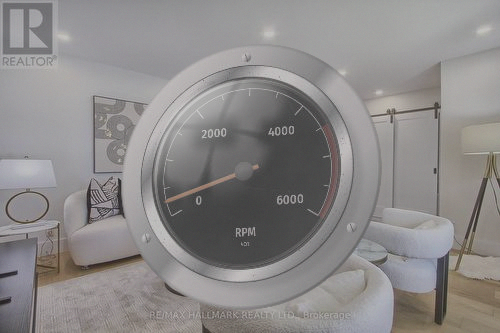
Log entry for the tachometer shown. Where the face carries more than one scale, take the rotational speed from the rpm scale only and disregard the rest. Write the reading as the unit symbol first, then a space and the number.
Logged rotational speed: rpm 250
